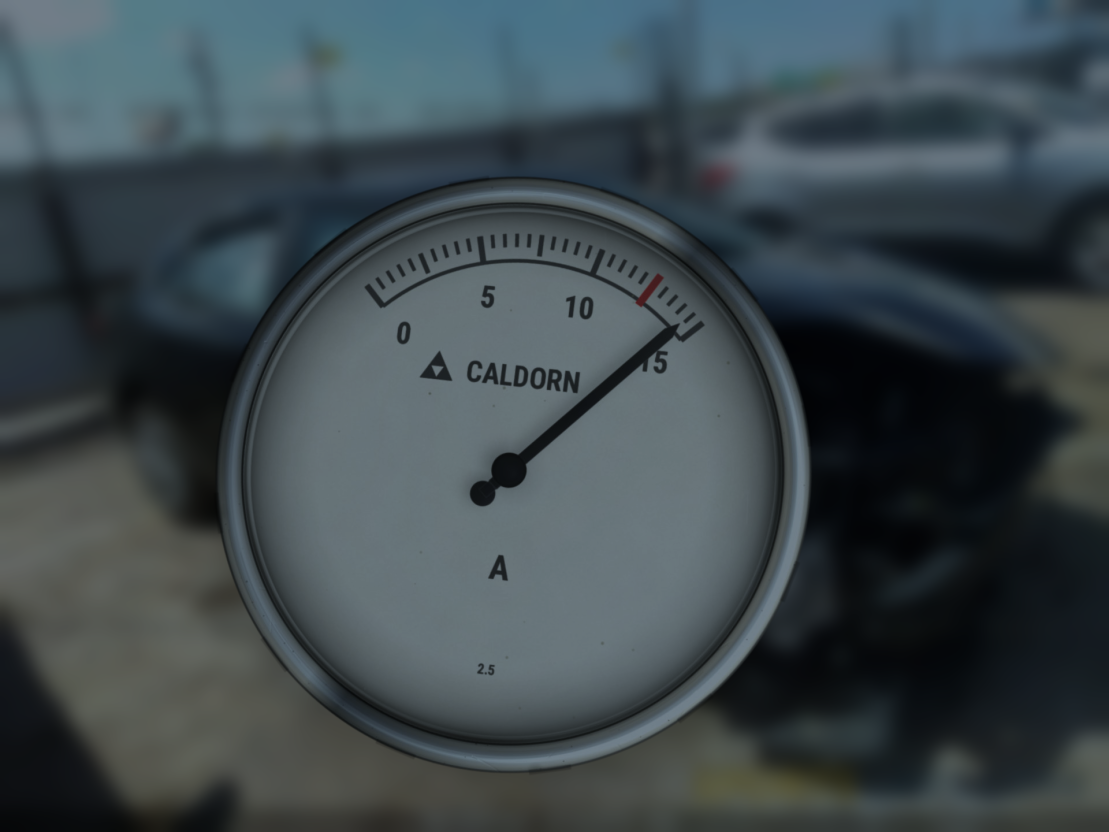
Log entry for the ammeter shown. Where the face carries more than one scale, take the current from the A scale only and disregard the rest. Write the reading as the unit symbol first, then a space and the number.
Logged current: A 14.5
